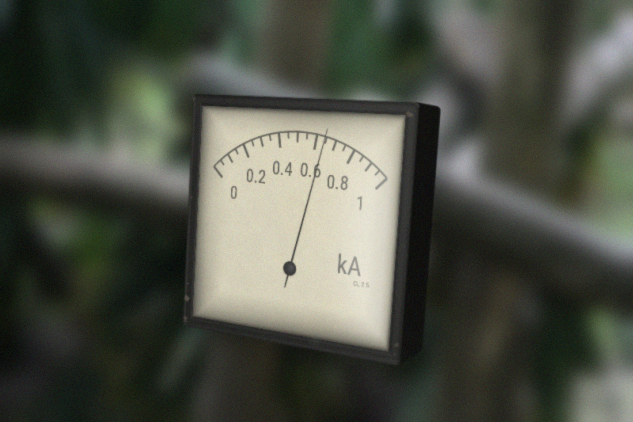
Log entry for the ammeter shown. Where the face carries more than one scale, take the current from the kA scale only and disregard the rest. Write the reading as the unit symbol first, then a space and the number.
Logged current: kA 0.65
